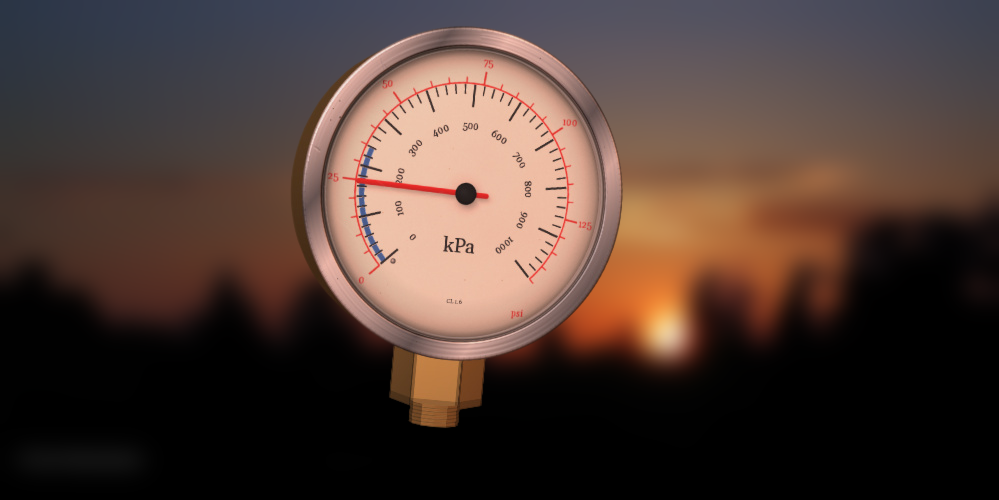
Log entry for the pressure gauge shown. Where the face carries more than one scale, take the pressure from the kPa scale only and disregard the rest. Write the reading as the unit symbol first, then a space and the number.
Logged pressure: kPa 170
